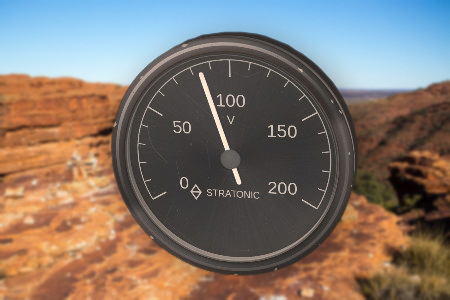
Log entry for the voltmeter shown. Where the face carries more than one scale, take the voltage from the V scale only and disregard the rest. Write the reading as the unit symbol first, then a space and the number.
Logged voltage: V 85
